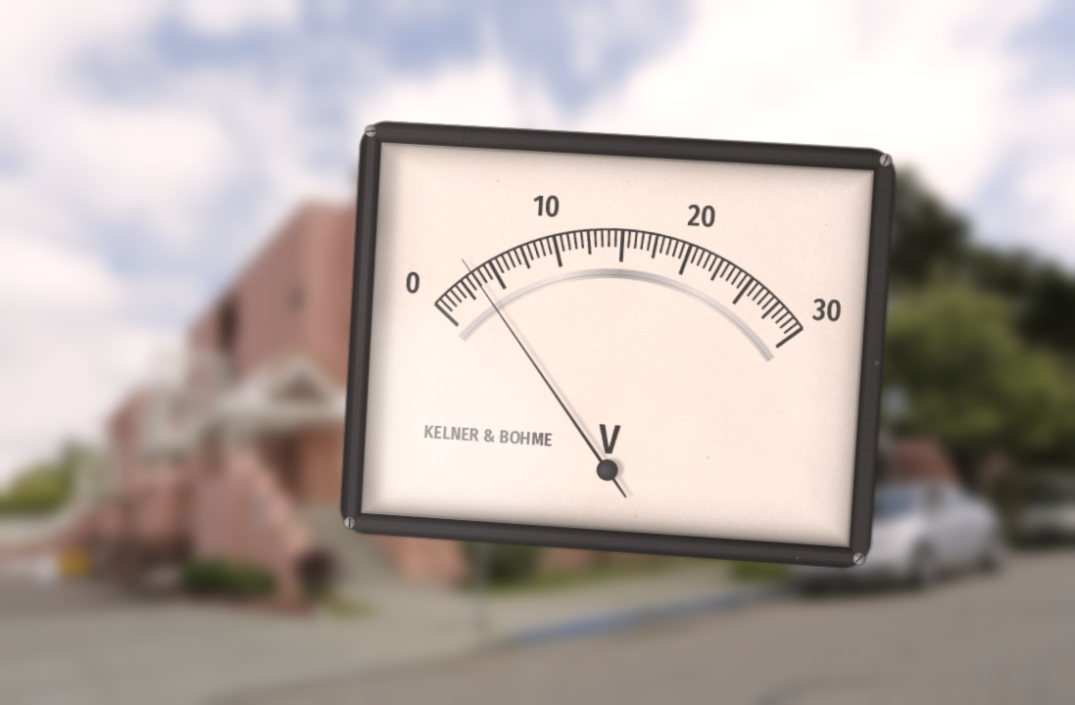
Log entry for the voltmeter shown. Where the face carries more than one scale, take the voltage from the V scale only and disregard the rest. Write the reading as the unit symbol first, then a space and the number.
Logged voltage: V 3.5
